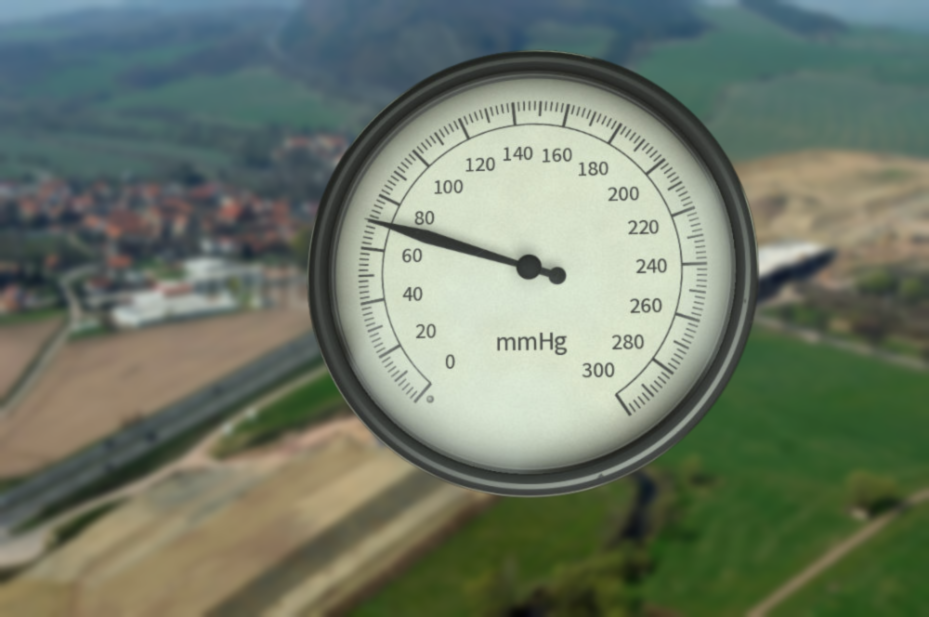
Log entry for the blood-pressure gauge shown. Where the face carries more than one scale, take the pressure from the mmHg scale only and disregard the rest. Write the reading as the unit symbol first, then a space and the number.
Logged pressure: mmHg 70
